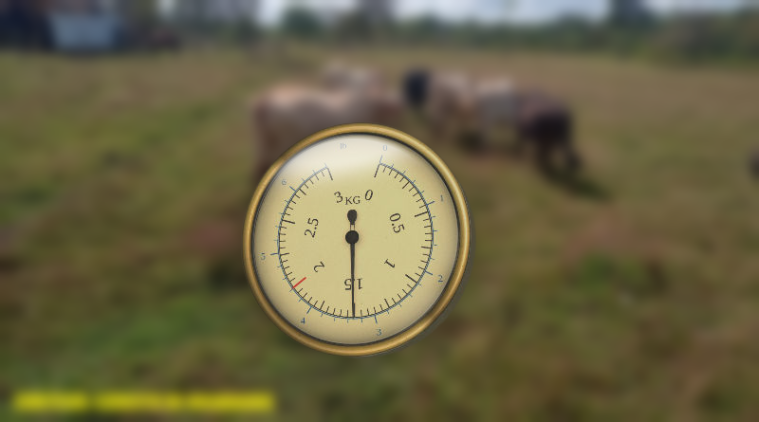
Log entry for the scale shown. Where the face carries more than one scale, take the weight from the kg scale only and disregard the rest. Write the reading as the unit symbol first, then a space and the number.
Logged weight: kg 1.5
